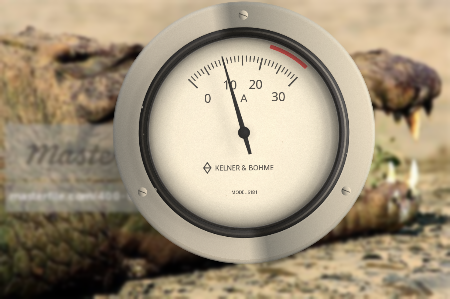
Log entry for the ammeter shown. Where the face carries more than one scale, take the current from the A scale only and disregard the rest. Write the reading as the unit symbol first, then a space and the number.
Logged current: A 10
